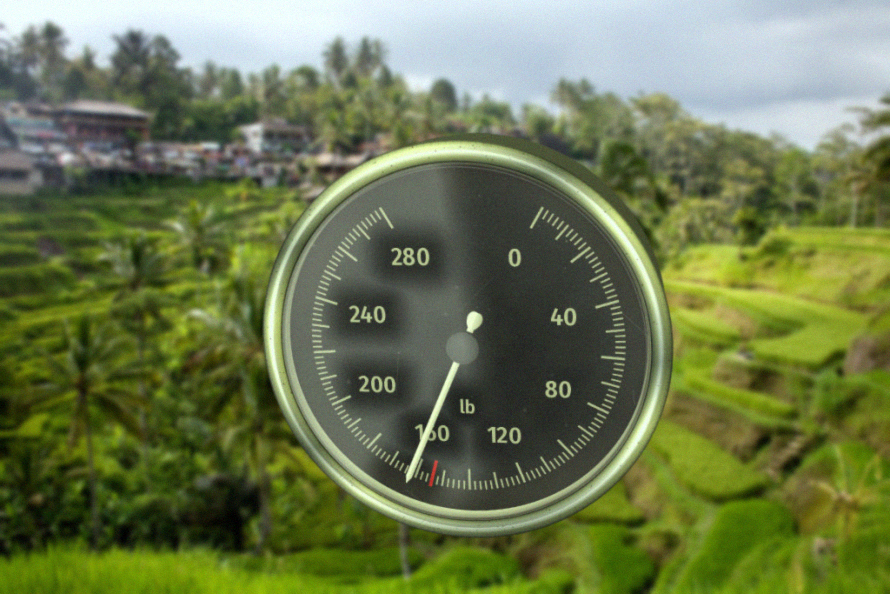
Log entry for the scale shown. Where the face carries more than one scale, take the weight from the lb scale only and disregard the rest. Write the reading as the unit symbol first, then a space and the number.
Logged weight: lb 162
